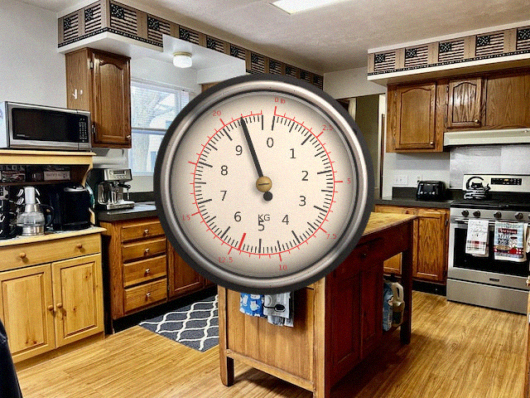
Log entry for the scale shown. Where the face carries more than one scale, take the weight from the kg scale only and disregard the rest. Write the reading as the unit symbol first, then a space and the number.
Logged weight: kg 9.5
